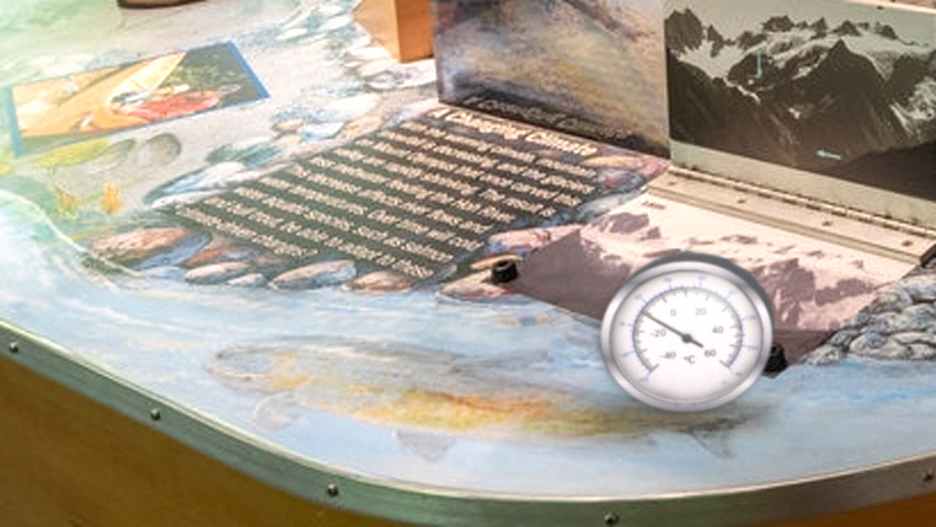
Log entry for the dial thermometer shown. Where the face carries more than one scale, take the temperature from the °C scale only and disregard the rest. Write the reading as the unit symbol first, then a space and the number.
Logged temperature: °C -10
